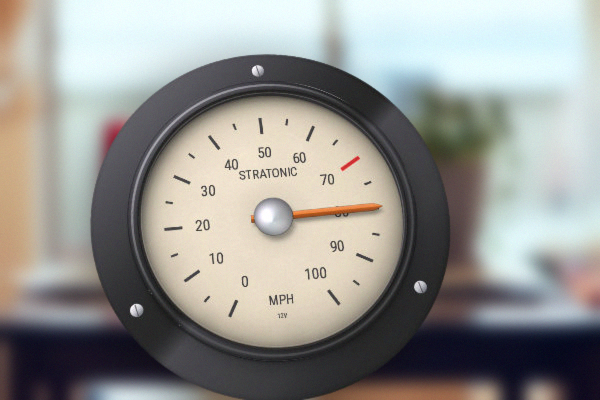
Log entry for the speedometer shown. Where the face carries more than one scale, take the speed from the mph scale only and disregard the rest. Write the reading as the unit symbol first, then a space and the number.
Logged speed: mph 80
